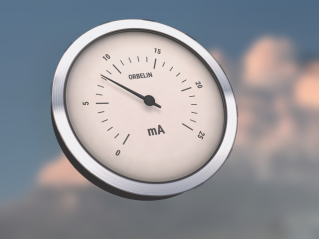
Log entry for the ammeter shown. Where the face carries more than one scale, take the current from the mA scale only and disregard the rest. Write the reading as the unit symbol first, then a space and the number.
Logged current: mA 8
